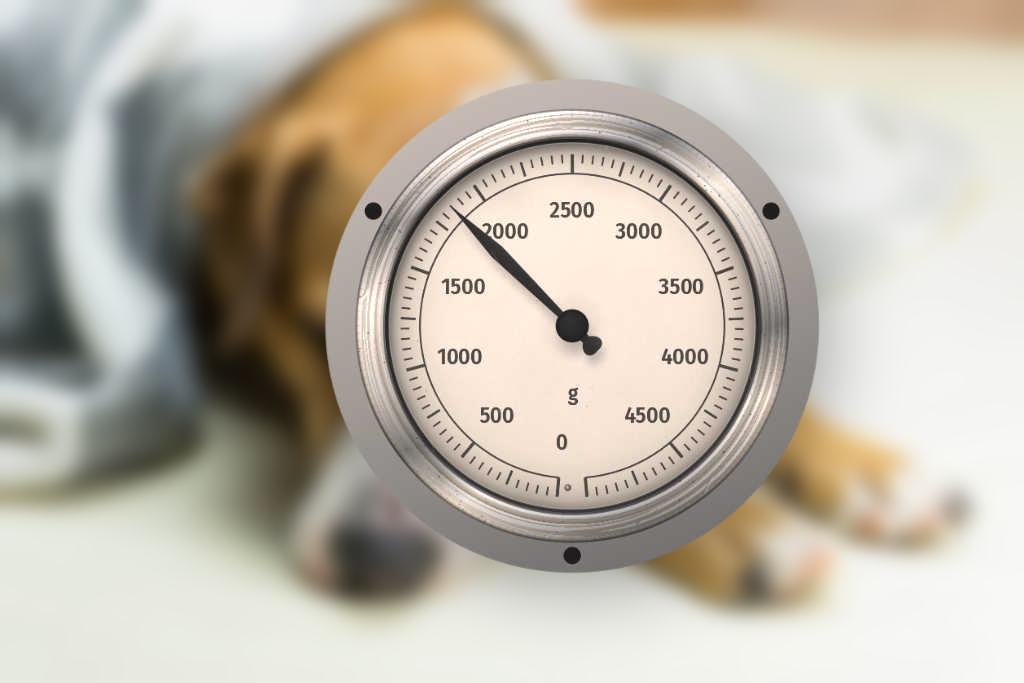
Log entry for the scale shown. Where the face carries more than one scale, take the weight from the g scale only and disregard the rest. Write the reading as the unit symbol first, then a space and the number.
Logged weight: g 1850
